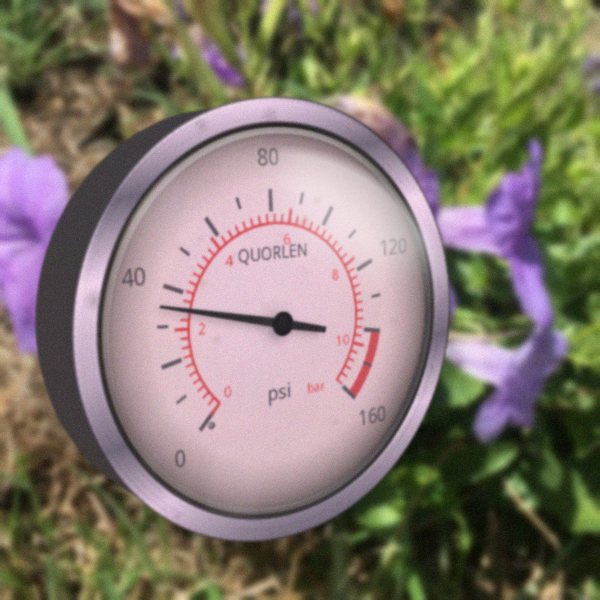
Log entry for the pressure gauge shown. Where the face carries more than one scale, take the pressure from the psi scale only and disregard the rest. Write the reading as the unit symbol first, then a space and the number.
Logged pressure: psi 35
